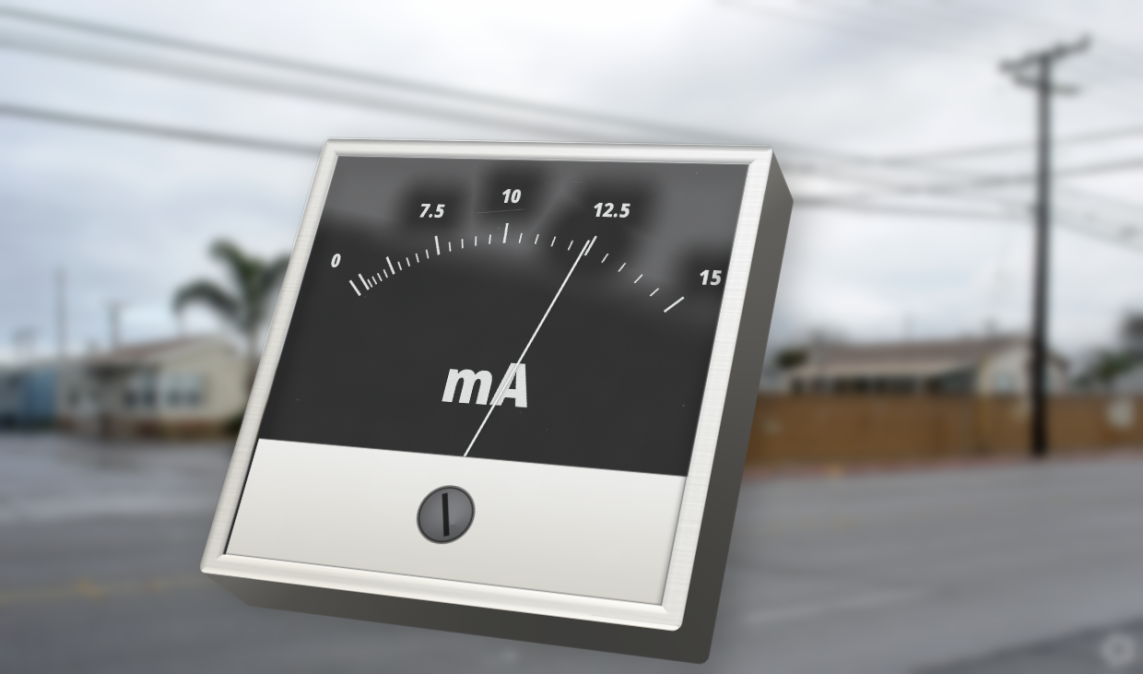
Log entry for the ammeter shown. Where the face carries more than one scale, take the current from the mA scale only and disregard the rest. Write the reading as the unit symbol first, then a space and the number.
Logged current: mA 12.5
